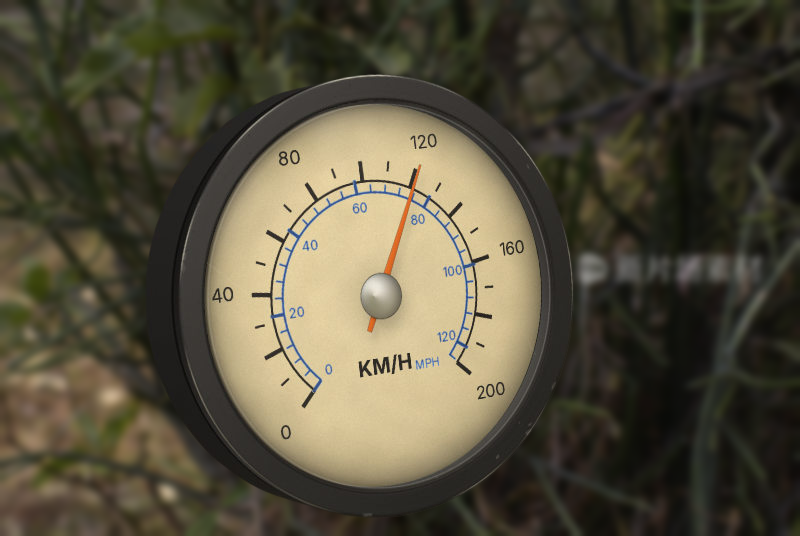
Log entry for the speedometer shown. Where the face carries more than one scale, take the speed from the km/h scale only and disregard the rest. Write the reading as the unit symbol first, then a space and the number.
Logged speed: km/h 120
